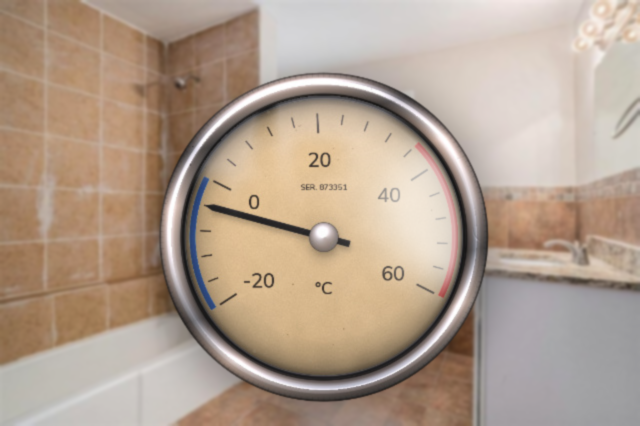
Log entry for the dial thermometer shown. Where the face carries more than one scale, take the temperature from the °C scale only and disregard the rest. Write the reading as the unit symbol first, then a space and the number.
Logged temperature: °C -4
